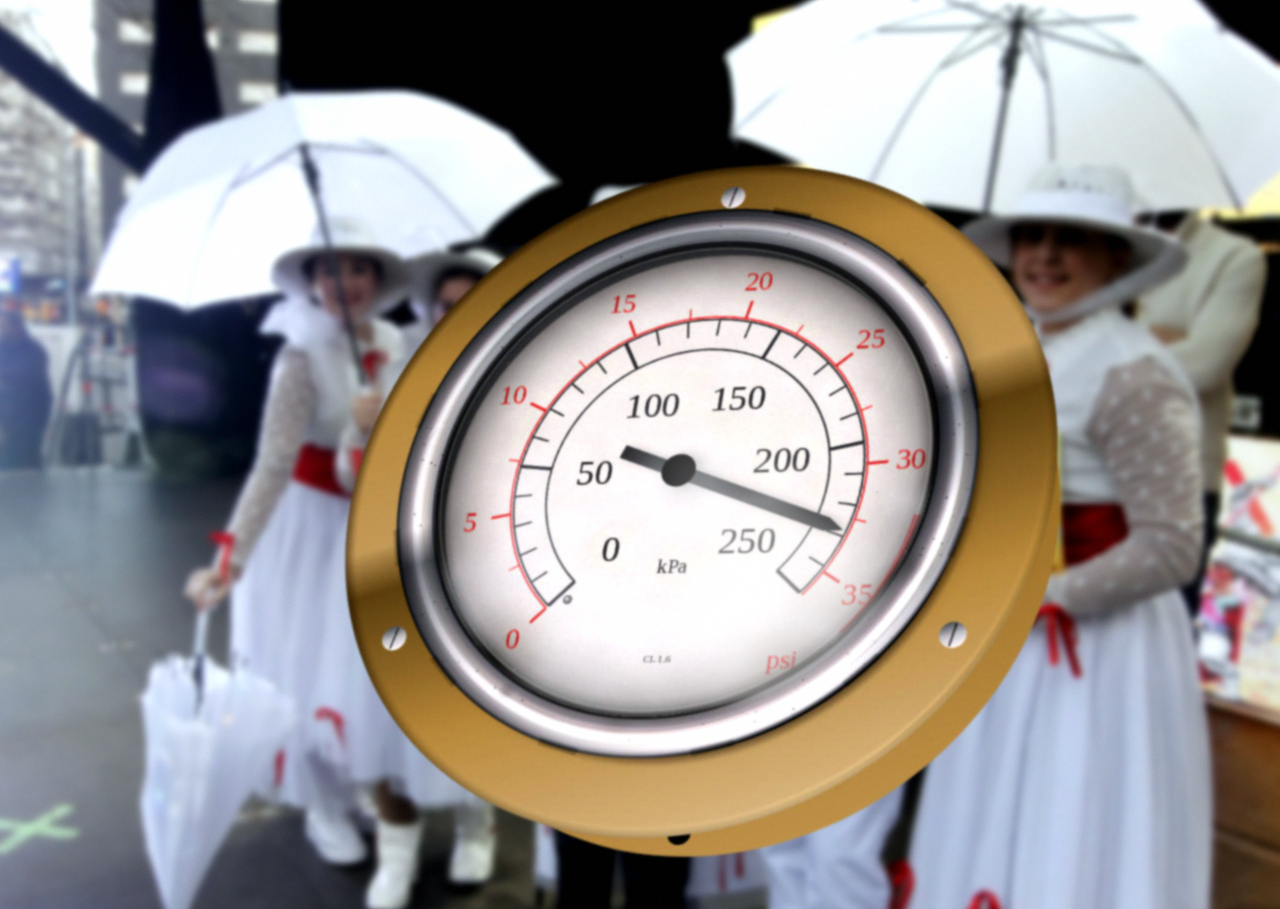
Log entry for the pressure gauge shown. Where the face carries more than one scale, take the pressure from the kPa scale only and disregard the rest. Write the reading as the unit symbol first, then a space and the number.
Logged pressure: kPa 230
